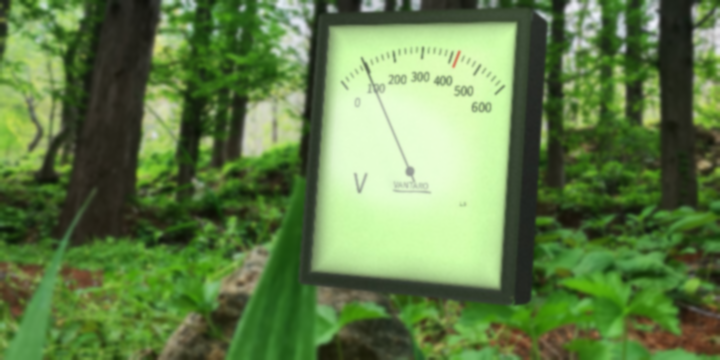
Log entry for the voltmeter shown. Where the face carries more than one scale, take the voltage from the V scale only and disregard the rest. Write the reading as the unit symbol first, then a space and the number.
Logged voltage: V 100
